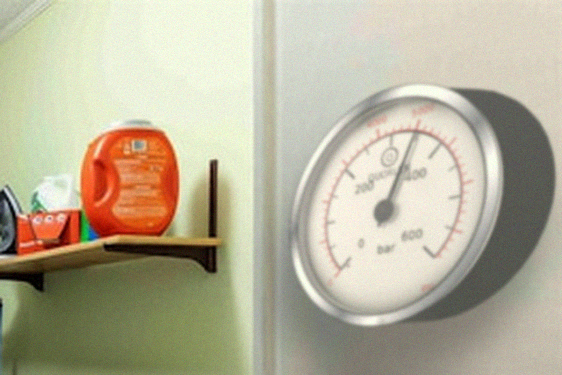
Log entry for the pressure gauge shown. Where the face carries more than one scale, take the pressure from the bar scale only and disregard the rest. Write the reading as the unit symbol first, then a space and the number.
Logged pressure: bar 350
